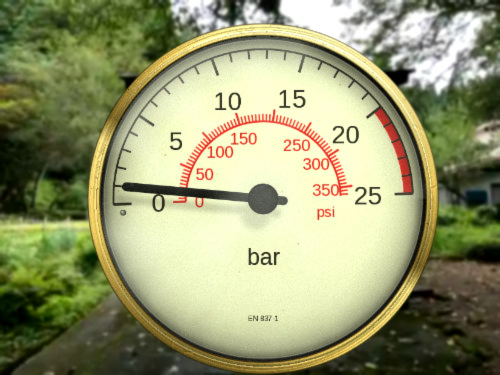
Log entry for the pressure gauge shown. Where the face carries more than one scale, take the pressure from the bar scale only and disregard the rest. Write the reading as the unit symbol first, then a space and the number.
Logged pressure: bar 1
